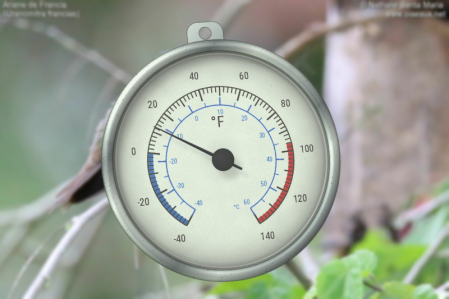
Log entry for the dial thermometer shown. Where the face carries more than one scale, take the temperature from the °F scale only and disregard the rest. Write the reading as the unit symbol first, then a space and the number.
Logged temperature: °F 12
